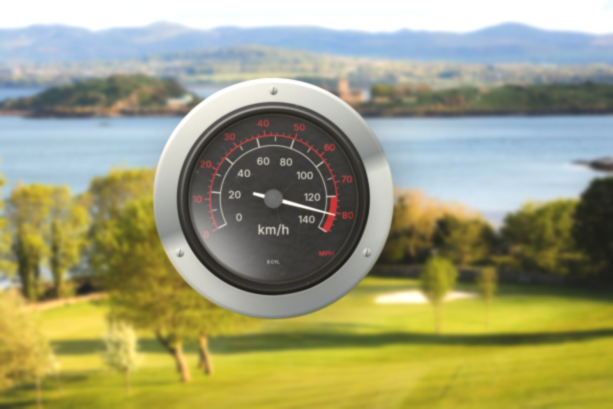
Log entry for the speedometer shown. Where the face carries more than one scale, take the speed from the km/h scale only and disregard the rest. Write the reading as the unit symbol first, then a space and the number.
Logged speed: km/h 130
